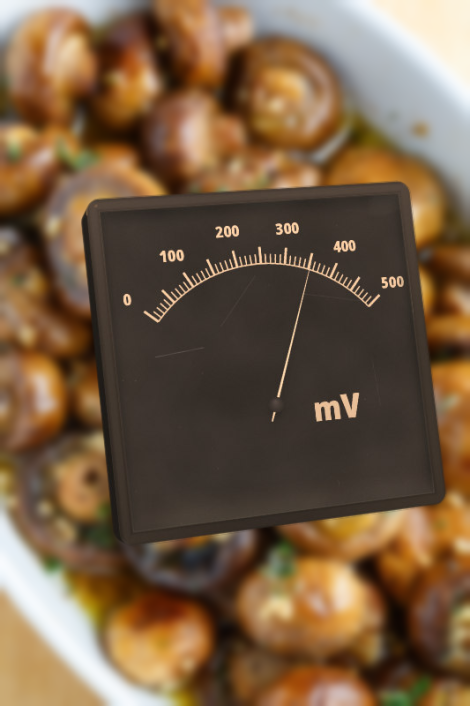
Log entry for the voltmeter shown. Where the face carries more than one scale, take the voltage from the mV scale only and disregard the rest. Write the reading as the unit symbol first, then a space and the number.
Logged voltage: mV 350
